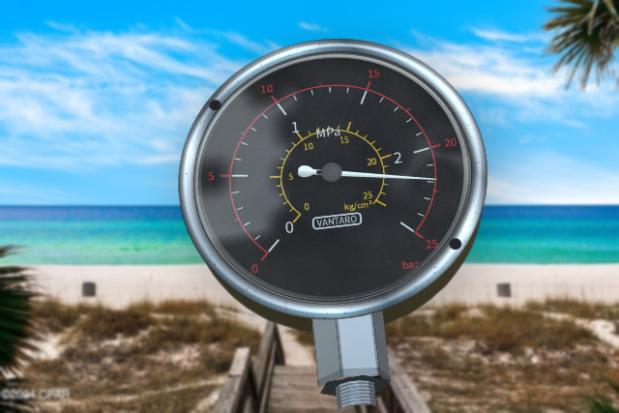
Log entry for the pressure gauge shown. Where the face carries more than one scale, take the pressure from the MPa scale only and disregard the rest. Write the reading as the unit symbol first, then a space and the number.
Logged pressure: MPa 2.2
